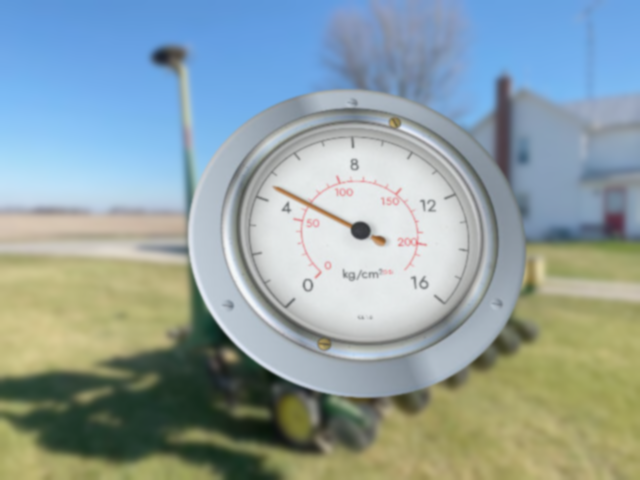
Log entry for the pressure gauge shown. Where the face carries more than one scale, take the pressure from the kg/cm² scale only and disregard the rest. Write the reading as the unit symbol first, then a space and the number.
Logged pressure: kg/cm² 4.5
